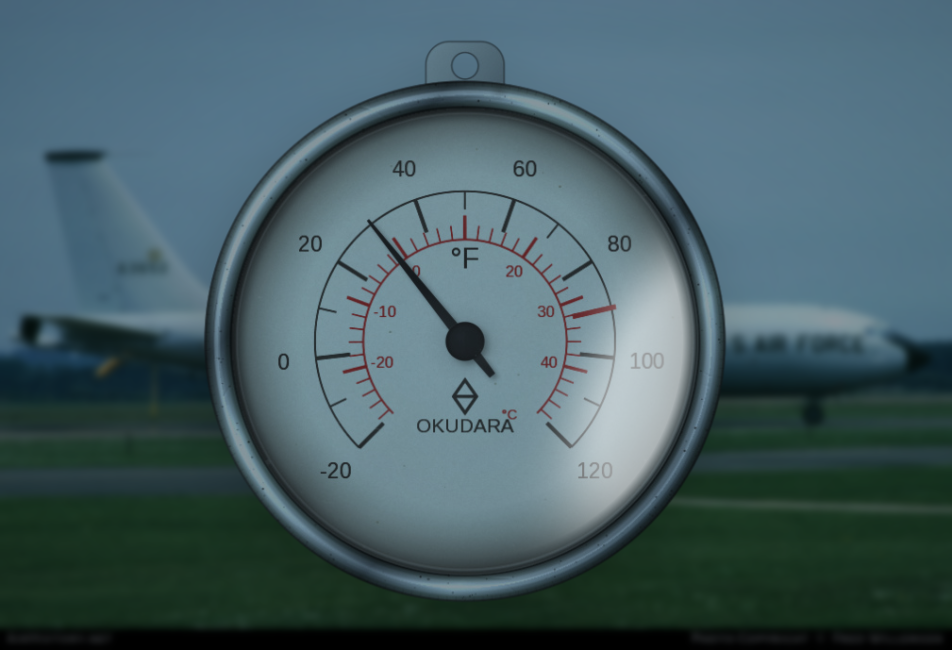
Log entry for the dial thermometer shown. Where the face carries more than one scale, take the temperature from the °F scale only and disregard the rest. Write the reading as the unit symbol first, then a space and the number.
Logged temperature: °F 30
